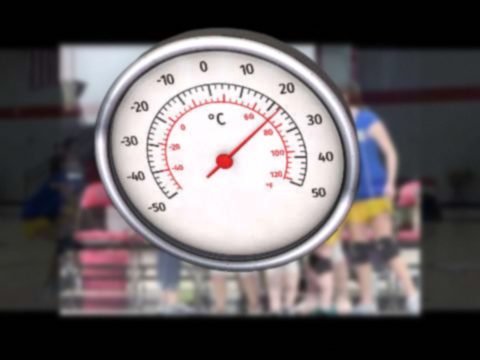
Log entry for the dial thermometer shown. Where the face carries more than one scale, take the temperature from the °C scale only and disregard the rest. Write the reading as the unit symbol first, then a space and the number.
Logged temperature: °C 22
